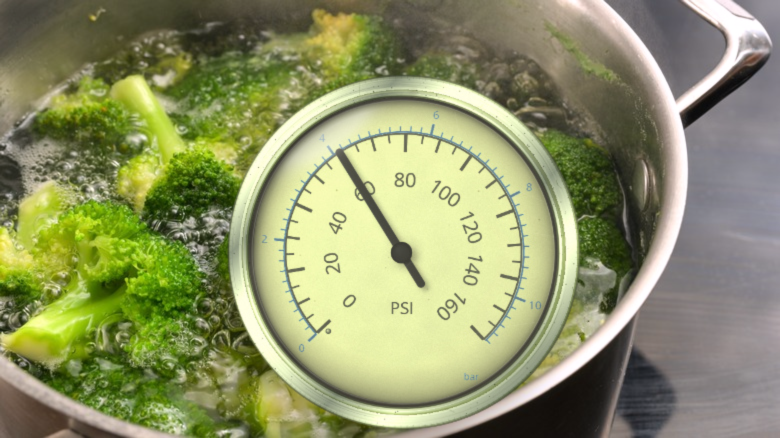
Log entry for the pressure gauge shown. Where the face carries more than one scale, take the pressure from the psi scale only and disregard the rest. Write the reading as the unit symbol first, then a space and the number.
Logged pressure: psi 60
